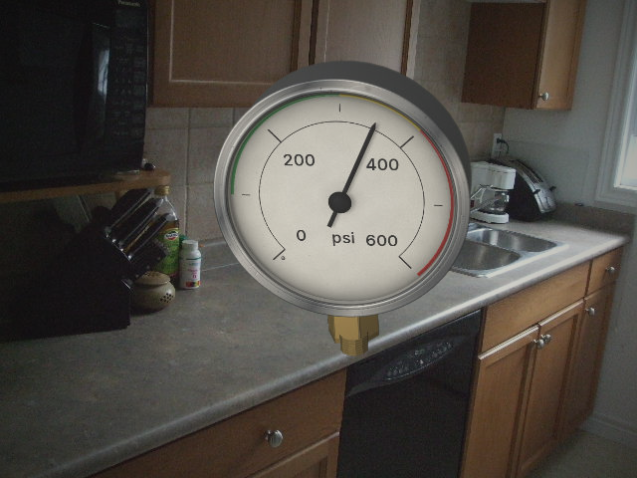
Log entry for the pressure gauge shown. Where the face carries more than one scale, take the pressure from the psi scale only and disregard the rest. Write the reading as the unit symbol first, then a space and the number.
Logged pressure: psi 350
